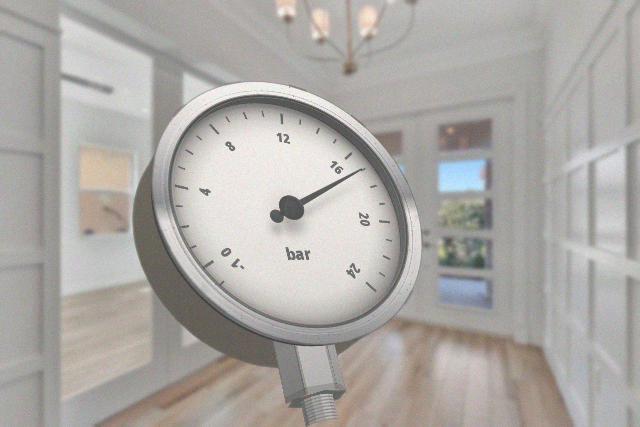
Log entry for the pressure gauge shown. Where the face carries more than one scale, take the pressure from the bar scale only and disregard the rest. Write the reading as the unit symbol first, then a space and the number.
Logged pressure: bar 17
